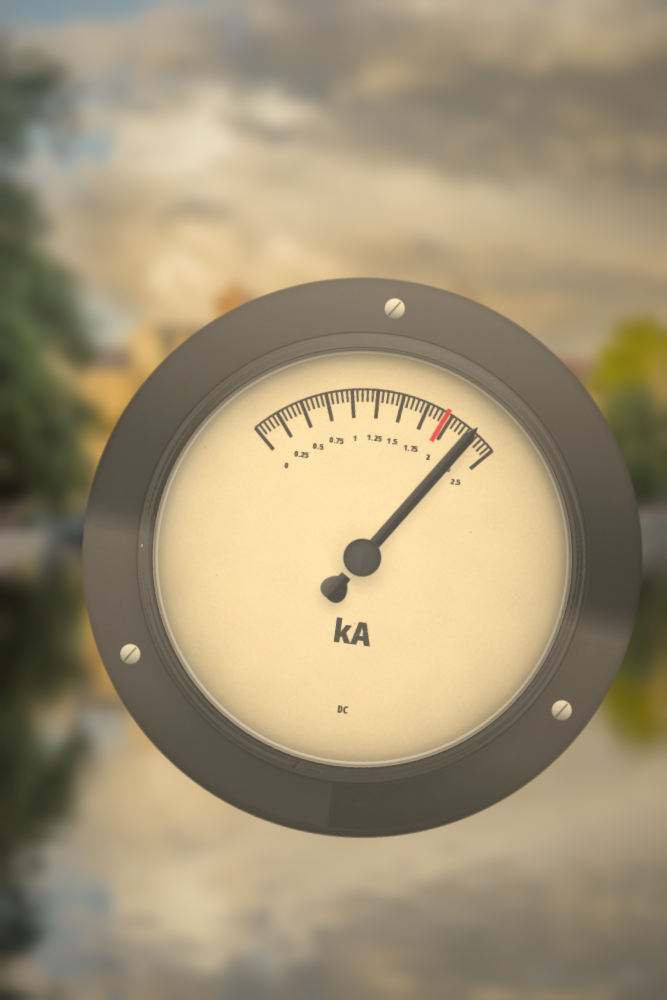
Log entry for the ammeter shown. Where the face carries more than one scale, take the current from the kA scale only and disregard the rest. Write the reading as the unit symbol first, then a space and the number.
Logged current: kA 2.25
